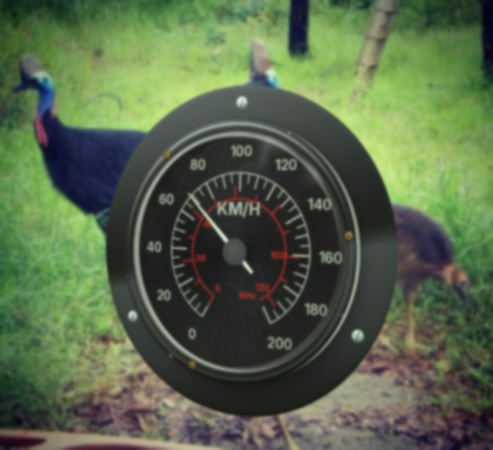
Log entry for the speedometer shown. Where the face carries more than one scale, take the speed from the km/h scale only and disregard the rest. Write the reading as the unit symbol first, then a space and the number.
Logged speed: km/h 70
